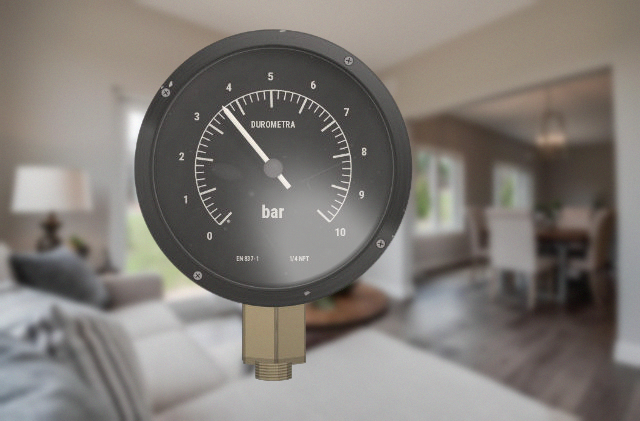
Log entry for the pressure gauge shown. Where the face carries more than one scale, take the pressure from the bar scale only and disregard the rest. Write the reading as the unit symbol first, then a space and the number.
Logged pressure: bar 3.6
